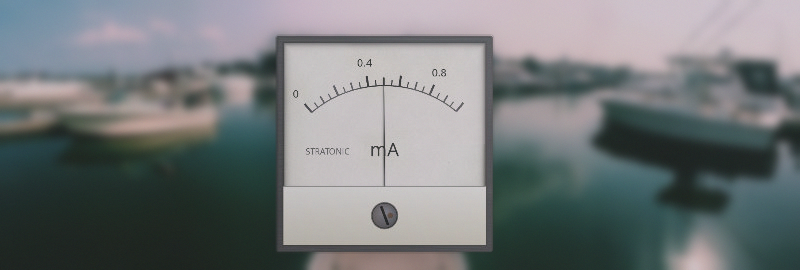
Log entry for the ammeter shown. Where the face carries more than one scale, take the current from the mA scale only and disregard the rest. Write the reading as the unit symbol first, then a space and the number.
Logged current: mA 0.5
